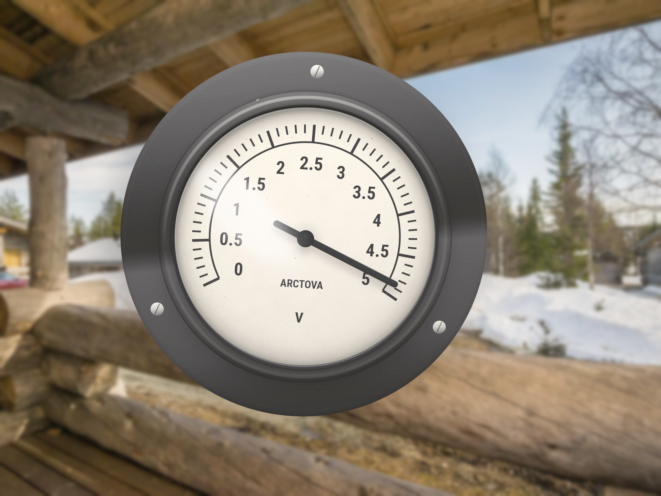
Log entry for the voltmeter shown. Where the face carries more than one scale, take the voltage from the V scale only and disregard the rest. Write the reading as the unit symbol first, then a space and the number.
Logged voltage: V 4.85
